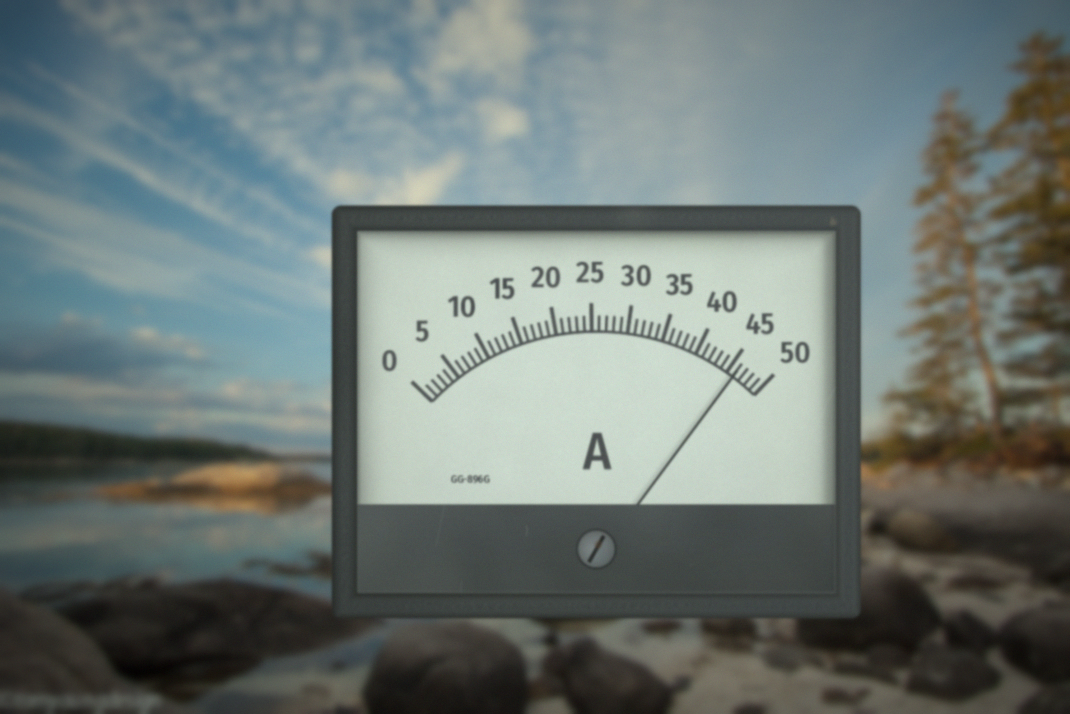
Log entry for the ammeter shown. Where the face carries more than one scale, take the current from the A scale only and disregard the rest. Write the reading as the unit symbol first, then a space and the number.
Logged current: A 46
